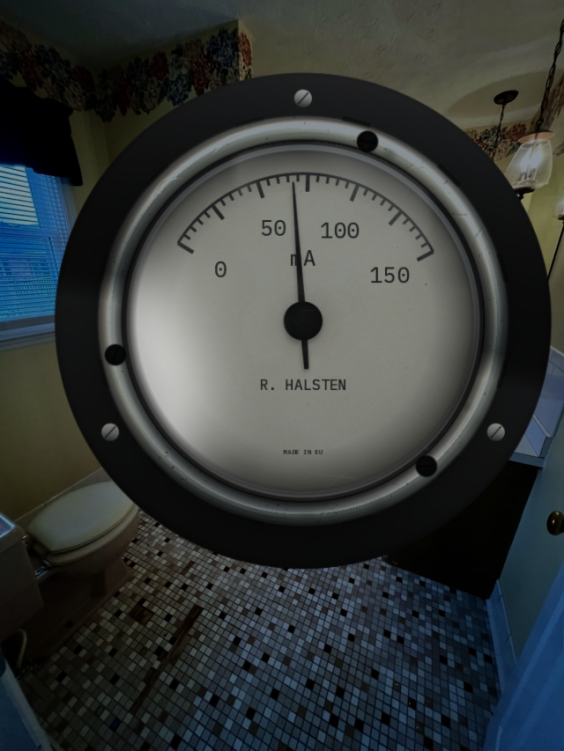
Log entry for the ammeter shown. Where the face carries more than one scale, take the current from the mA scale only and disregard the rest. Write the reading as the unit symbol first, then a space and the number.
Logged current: mA 67.5
